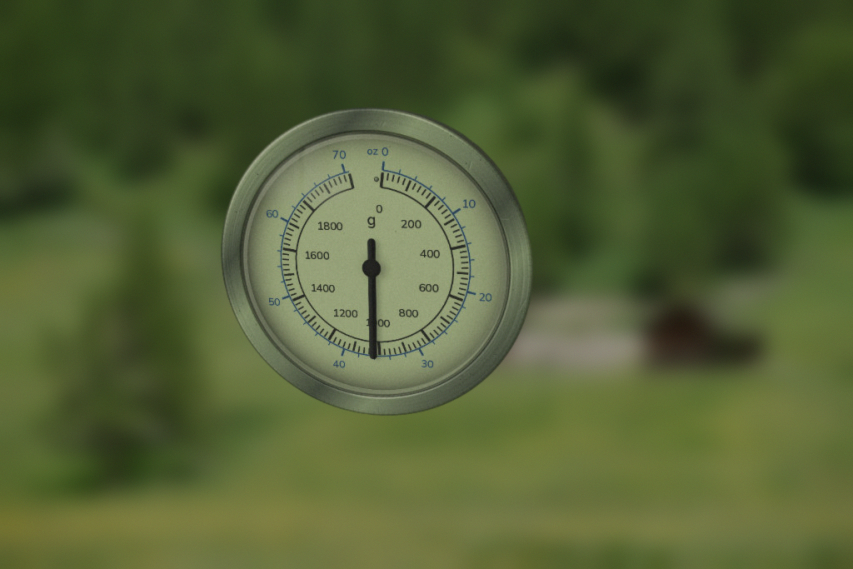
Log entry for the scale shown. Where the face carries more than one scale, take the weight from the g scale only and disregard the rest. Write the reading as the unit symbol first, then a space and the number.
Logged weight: g 1020
